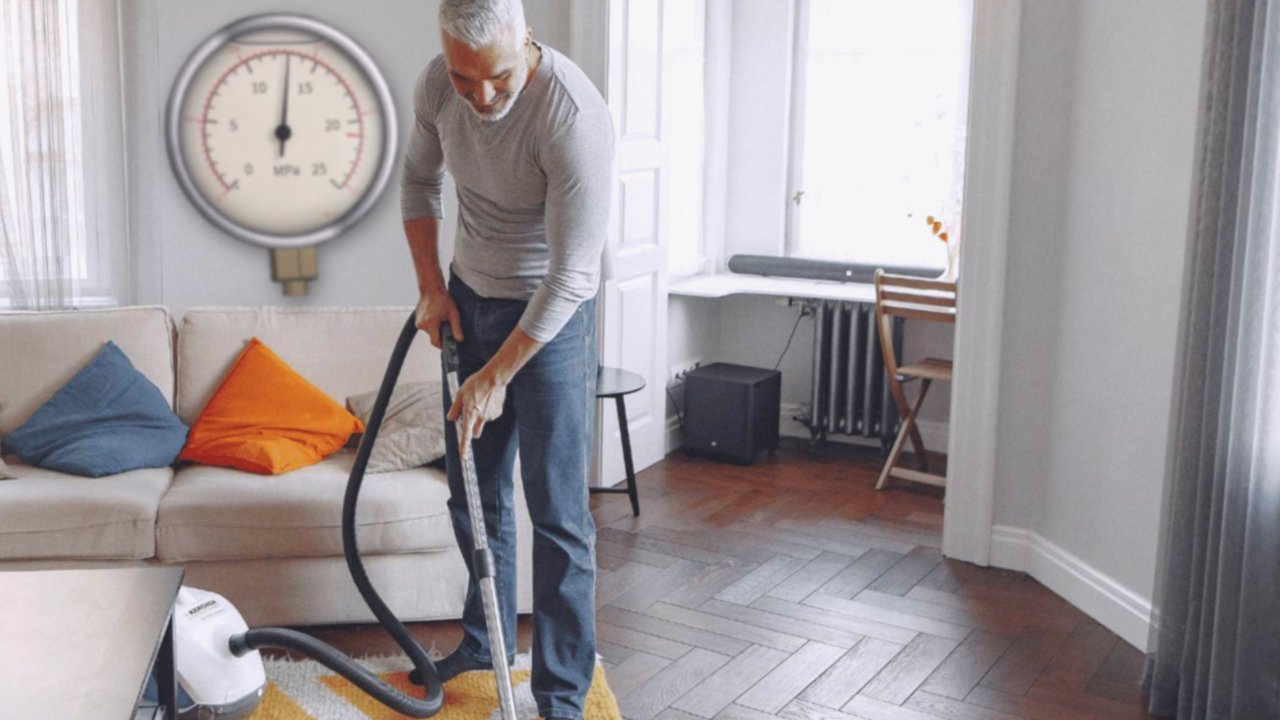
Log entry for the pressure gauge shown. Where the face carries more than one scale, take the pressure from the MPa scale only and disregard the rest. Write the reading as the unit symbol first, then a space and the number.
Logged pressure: MPa 13
